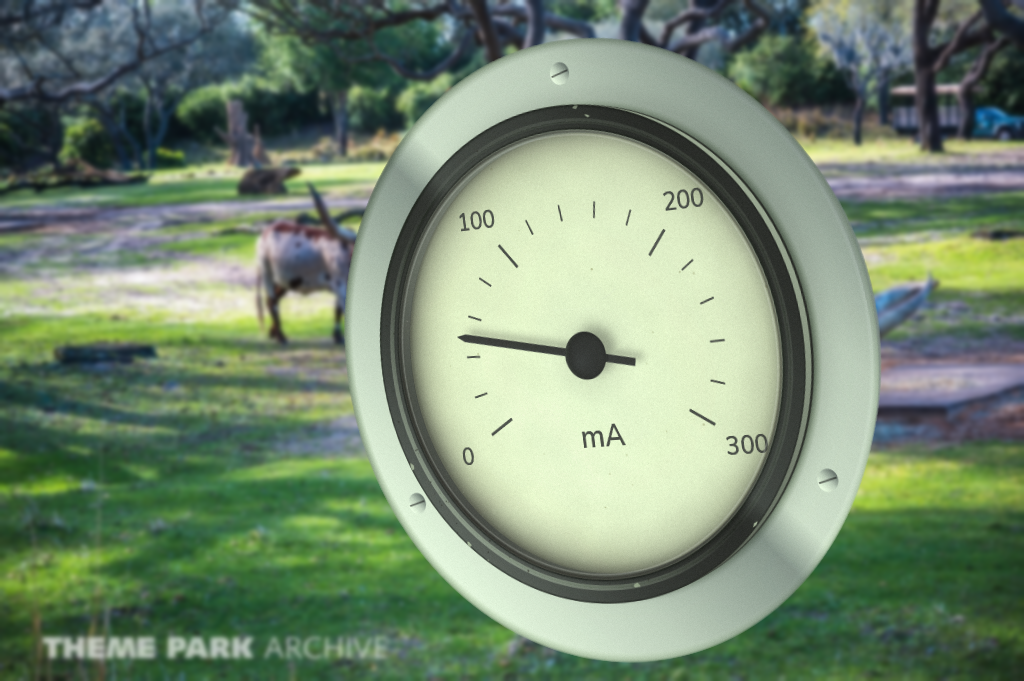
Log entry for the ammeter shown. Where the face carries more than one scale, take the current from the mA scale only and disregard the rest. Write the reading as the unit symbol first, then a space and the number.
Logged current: mA 50
